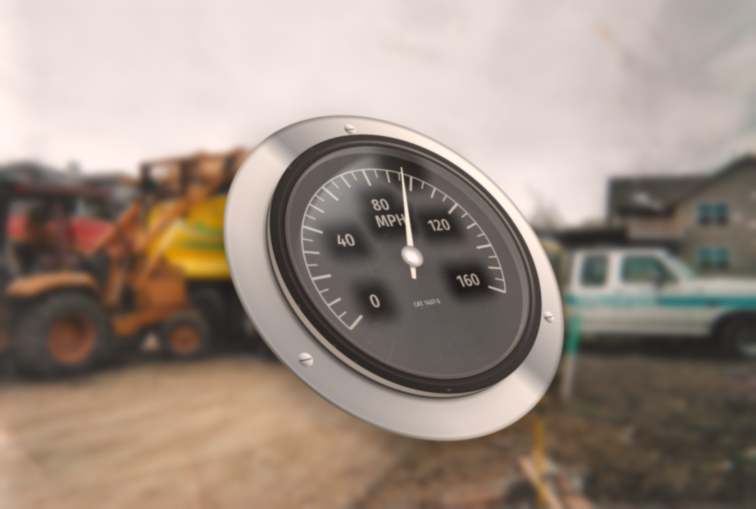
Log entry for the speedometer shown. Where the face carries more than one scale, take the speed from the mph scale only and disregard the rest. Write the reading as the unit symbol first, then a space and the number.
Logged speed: mph 95
